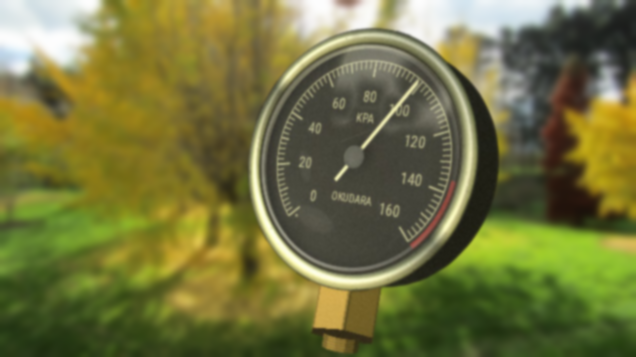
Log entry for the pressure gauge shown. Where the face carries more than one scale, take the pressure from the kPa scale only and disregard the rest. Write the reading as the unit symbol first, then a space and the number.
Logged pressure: kPa 100
